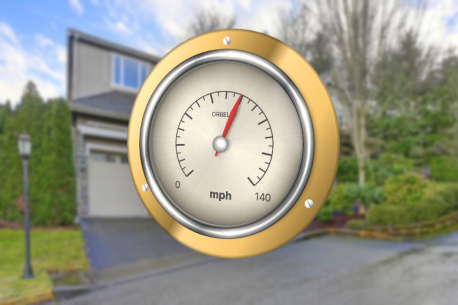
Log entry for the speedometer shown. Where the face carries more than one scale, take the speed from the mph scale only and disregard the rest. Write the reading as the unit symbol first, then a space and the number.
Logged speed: mph 80
